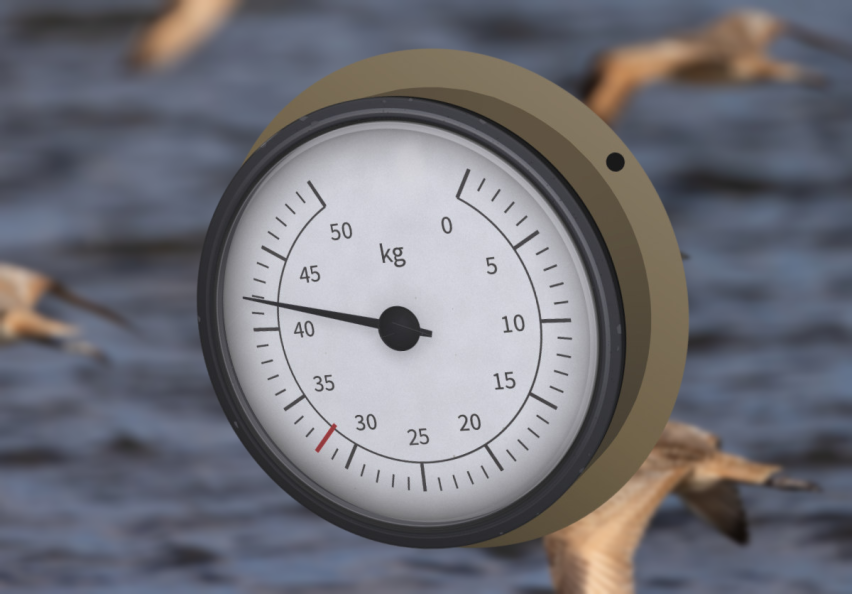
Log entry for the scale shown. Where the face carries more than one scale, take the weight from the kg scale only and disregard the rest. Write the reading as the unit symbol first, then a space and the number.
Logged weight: kg 42
